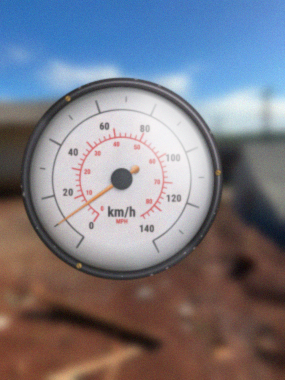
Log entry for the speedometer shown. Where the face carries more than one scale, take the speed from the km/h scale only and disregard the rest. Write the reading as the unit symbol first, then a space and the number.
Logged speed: km/h 10
